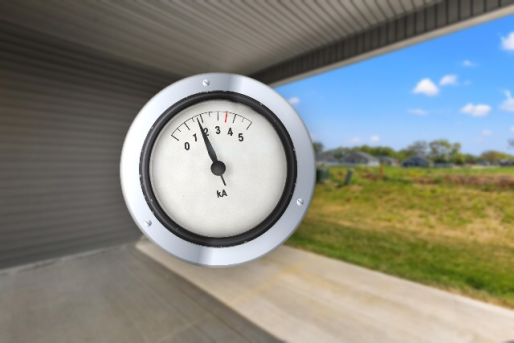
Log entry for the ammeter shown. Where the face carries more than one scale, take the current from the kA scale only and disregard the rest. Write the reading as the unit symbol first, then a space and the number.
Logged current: kA 1.75
